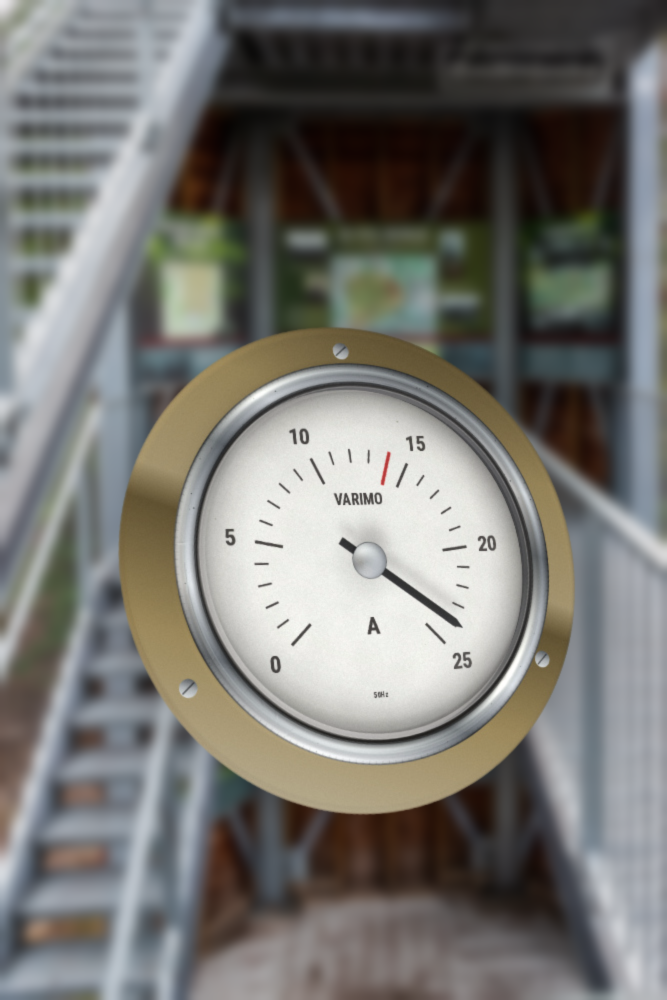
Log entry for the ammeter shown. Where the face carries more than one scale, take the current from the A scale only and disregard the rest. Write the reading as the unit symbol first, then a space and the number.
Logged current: A 24
